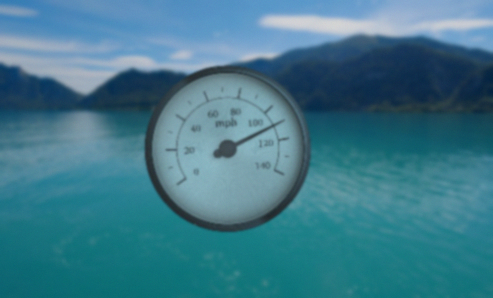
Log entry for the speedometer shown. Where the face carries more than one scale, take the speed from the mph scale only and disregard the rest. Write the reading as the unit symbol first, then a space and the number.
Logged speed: mph 110
